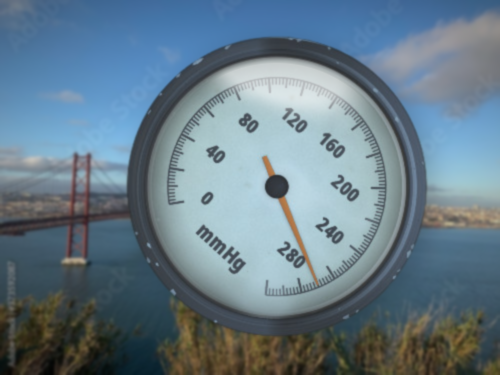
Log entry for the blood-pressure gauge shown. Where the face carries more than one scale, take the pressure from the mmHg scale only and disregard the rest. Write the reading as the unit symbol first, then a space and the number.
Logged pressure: mmHg 270
